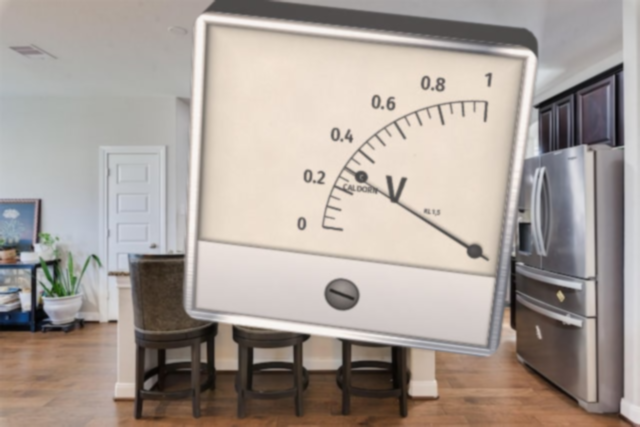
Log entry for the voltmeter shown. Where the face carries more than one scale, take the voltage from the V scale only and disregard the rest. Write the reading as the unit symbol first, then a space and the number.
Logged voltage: V 0.3
